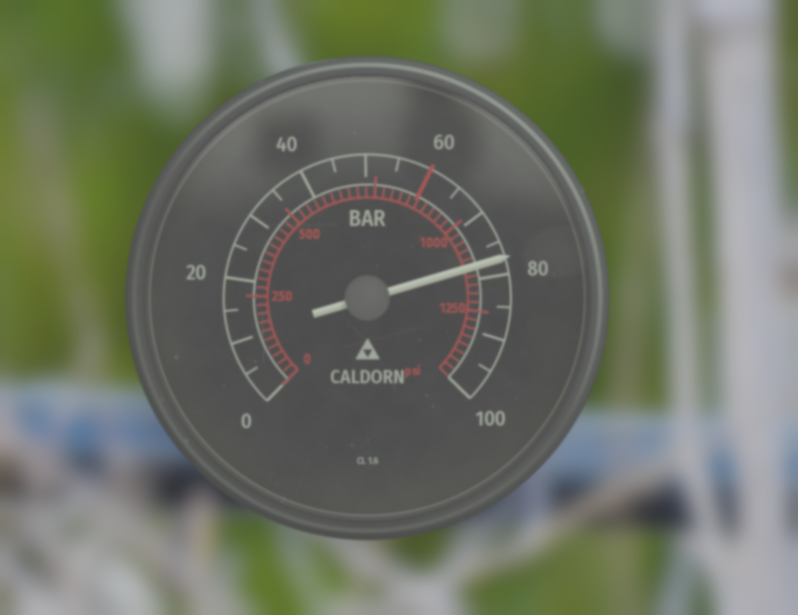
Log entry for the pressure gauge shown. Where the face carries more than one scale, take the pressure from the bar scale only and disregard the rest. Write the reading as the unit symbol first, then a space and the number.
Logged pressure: bar 77.5
